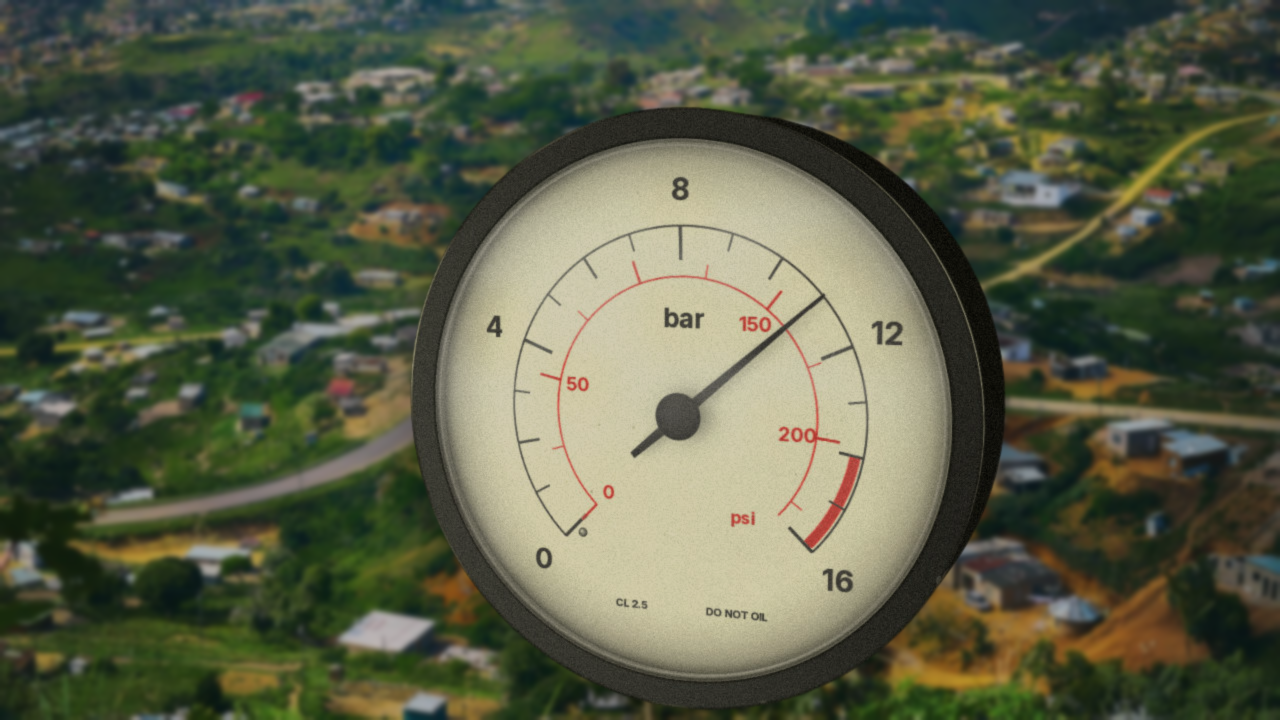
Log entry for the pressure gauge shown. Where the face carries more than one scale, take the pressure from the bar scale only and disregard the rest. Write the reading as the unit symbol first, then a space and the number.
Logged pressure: bar 11
